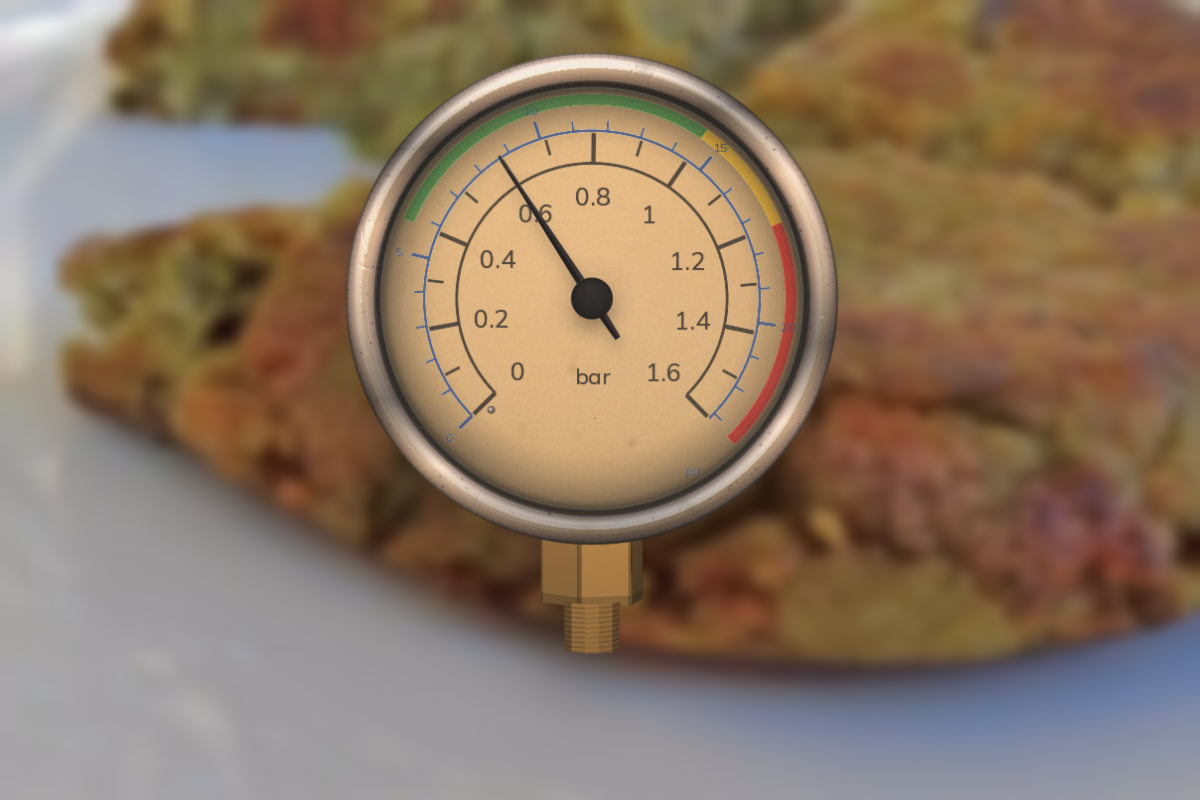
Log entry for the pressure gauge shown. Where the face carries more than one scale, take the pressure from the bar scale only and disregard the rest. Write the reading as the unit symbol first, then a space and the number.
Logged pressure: bar 0.6
